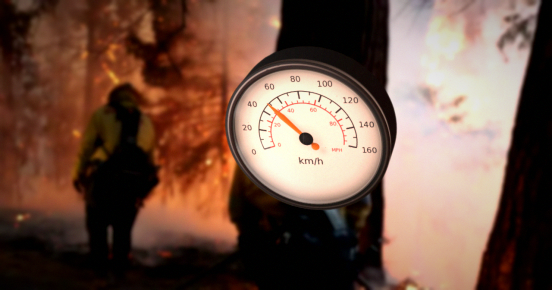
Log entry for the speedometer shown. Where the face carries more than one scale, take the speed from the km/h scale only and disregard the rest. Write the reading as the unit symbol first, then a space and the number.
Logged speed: km/h 50
